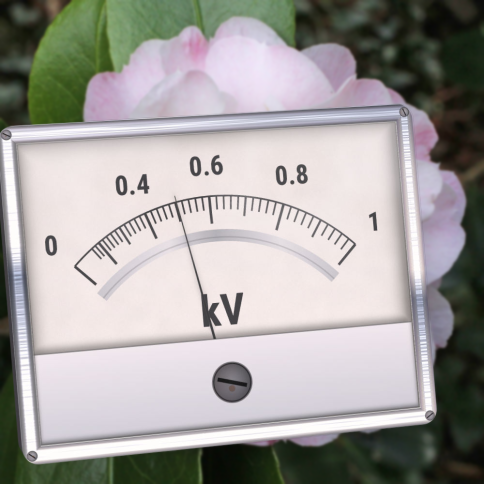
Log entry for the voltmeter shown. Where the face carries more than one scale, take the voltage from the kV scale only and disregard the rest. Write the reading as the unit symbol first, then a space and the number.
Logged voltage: kV 0.5
